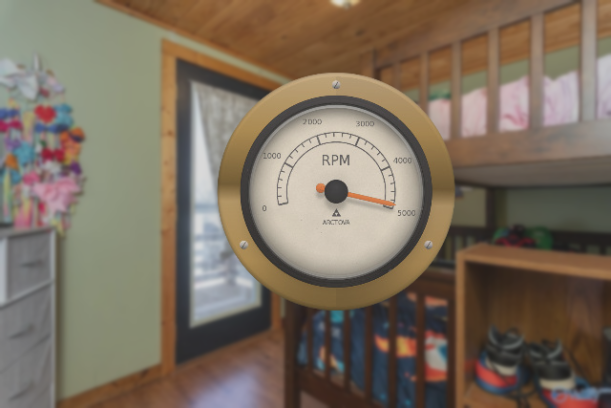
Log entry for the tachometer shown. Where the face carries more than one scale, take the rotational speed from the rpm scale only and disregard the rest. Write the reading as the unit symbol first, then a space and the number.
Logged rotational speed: rpm 4900
